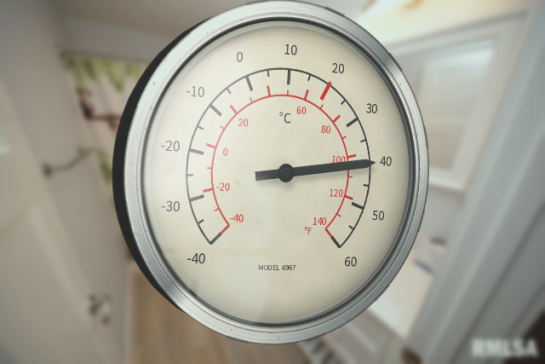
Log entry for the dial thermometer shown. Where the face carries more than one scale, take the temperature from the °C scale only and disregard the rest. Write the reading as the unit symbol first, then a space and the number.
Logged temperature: °C 40
